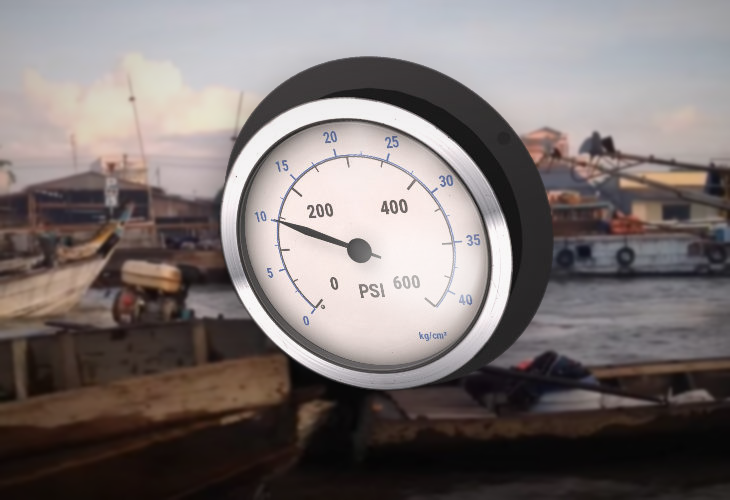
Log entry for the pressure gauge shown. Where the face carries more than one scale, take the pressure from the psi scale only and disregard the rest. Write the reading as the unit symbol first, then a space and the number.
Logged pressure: psi 150
